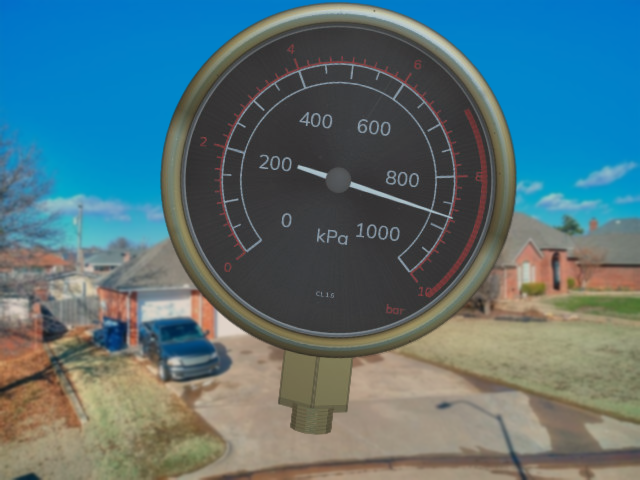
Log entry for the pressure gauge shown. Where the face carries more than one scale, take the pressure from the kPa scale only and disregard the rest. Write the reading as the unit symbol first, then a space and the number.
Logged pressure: kPa 875
